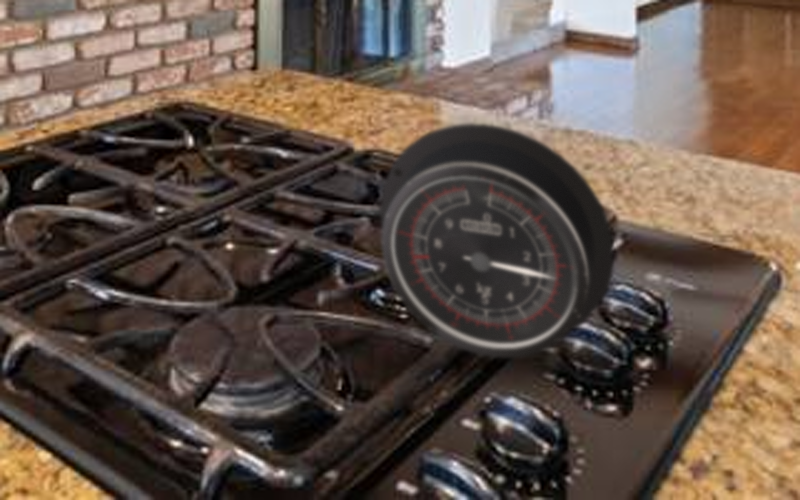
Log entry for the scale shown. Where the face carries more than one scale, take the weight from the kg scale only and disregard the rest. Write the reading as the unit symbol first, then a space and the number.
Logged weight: kg 2.5
